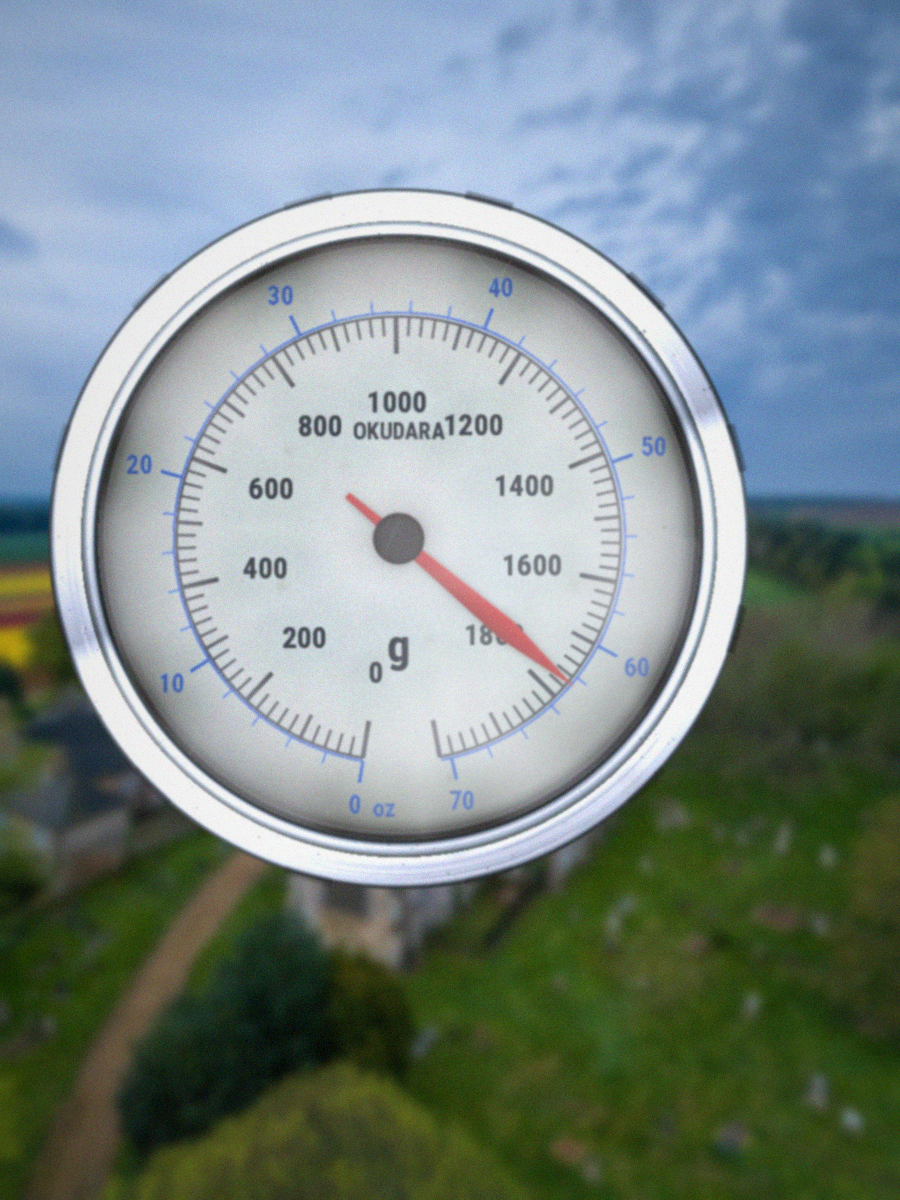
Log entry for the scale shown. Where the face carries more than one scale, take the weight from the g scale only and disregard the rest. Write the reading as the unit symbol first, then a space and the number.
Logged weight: g 1770
